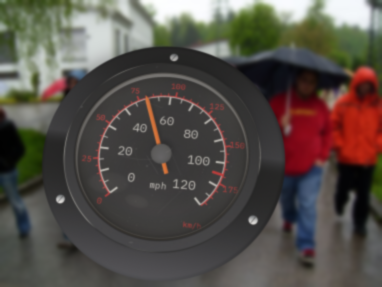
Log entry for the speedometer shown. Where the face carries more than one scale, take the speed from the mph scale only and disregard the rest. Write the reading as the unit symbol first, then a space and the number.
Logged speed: mph 50
